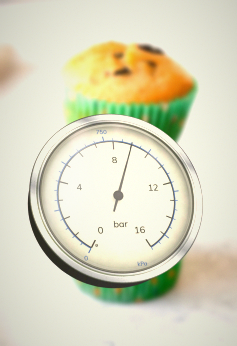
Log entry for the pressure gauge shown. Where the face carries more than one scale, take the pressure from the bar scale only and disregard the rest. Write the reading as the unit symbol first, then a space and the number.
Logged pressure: bar 9
